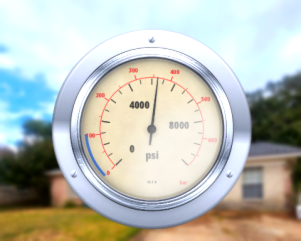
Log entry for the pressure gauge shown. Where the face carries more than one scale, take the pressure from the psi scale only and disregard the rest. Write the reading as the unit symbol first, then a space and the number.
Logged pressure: psi 5250
